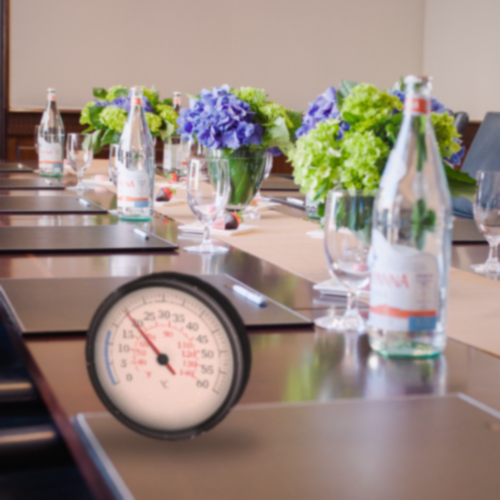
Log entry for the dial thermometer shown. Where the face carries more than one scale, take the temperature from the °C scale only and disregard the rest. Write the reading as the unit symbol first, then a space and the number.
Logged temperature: °C 20
